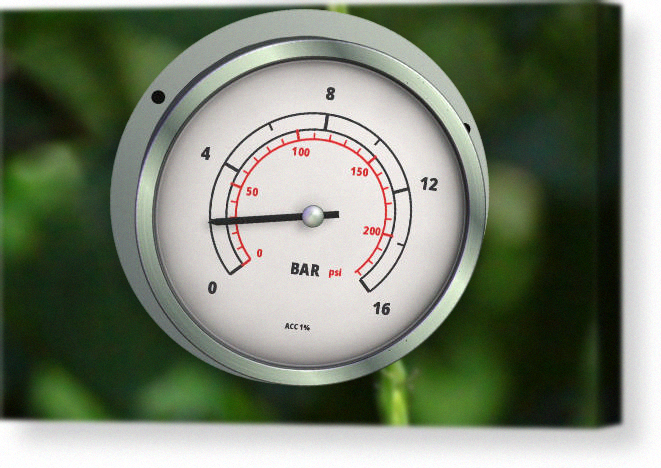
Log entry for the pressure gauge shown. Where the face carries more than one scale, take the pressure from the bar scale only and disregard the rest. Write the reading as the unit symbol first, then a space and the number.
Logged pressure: bar 2
